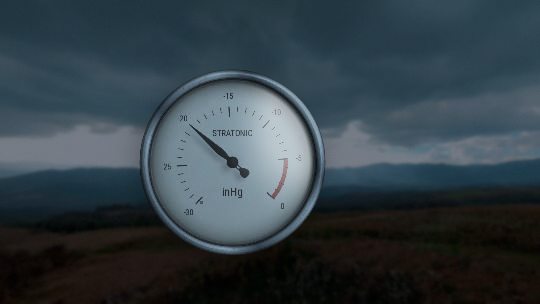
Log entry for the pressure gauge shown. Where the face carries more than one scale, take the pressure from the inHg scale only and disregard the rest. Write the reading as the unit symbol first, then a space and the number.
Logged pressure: inHg -20
